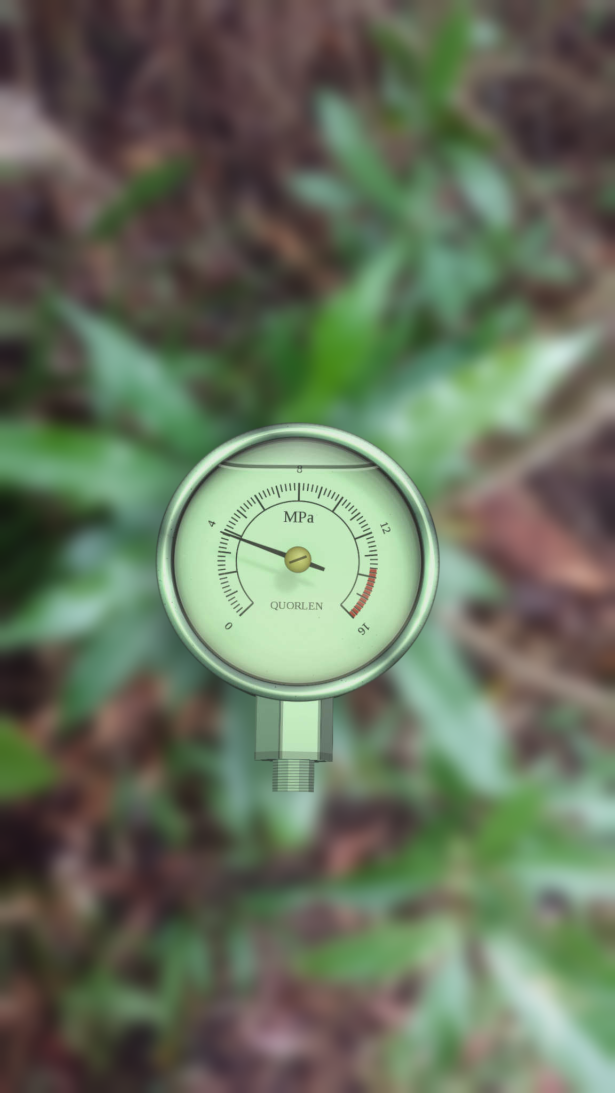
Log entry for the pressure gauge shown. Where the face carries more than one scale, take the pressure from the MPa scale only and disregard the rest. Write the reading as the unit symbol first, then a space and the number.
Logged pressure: MPa 3.8
